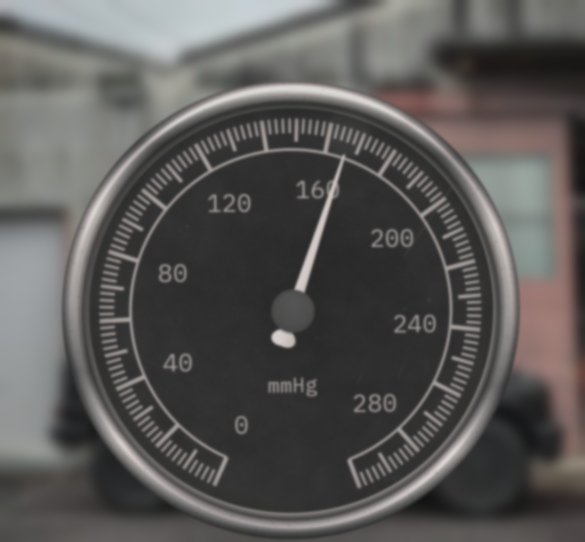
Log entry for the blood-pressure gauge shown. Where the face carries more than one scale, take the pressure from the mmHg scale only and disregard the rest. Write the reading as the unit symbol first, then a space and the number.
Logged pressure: mmHg 166
